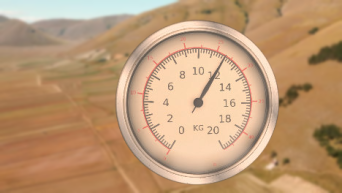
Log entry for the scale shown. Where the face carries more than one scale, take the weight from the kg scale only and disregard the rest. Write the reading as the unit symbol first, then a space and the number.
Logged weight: kg 12
